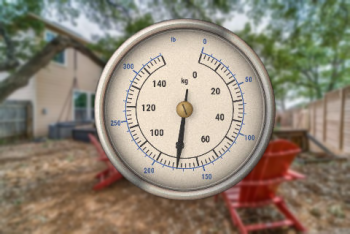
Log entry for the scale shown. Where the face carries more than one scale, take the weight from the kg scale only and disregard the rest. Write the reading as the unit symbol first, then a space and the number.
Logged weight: kg 80
